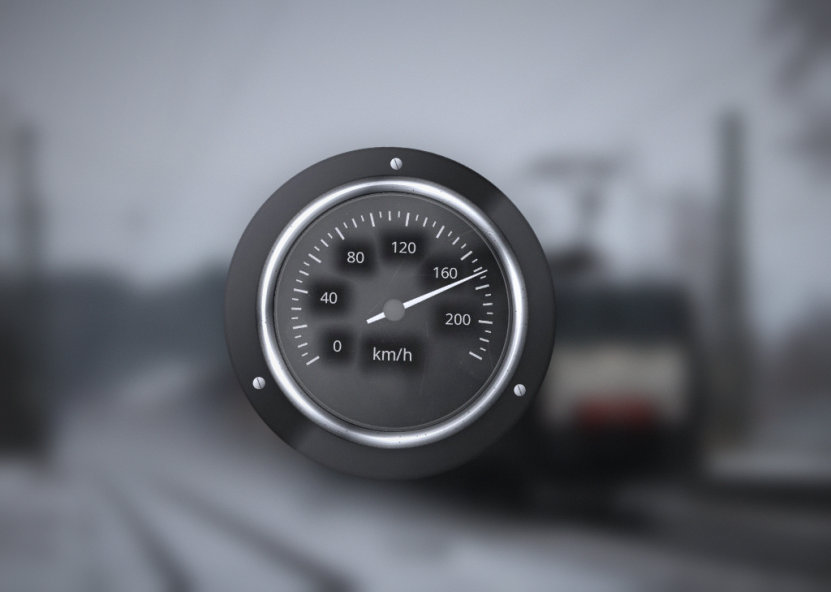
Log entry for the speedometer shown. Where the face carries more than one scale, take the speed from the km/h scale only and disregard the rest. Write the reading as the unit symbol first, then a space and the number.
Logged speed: km/h 172.5
